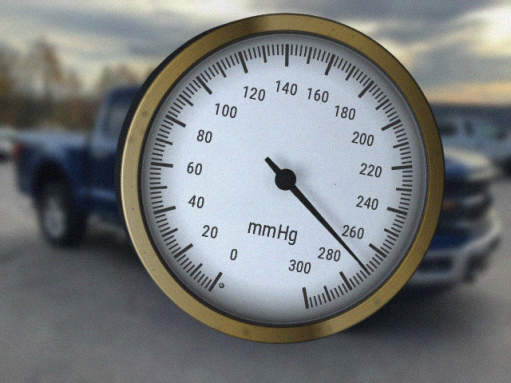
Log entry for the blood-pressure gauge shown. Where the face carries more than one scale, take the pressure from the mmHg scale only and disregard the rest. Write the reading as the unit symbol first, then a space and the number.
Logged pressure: mmHg 270
